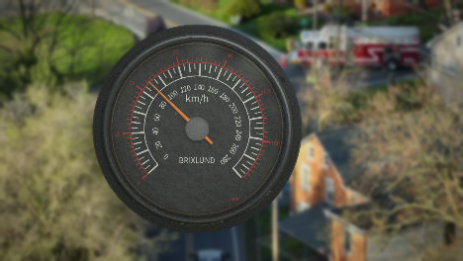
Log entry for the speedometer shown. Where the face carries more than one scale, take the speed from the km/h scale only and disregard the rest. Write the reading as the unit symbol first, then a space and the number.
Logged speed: km/h 90
